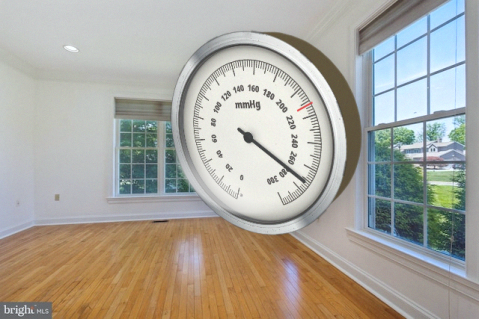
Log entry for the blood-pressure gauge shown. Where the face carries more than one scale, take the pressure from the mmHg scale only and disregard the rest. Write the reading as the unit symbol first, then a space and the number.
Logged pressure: mmHg 270
